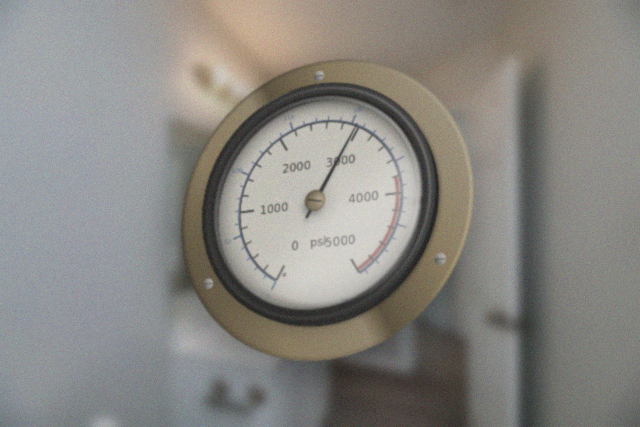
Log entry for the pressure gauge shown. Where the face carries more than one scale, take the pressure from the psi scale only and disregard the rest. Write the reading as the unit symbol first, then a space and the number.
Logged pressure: psi 3000
